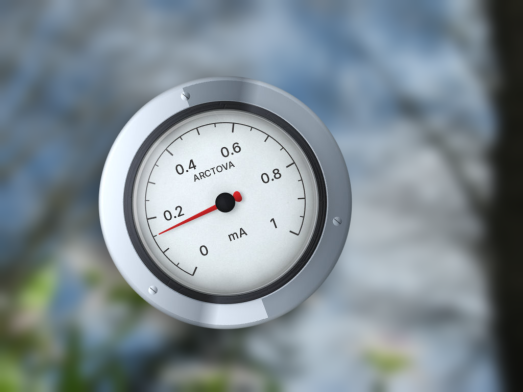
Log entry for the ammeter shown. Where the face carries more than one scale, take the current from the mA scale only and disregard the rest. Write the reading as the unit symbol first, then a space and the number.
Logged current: mA 0.15
